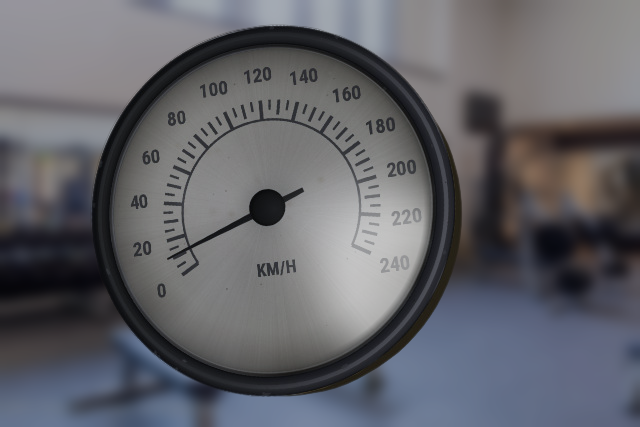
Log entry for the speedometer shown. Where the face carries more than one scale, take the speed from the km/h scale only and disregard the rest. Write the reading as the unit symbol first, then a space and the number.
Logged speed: km/h 10
